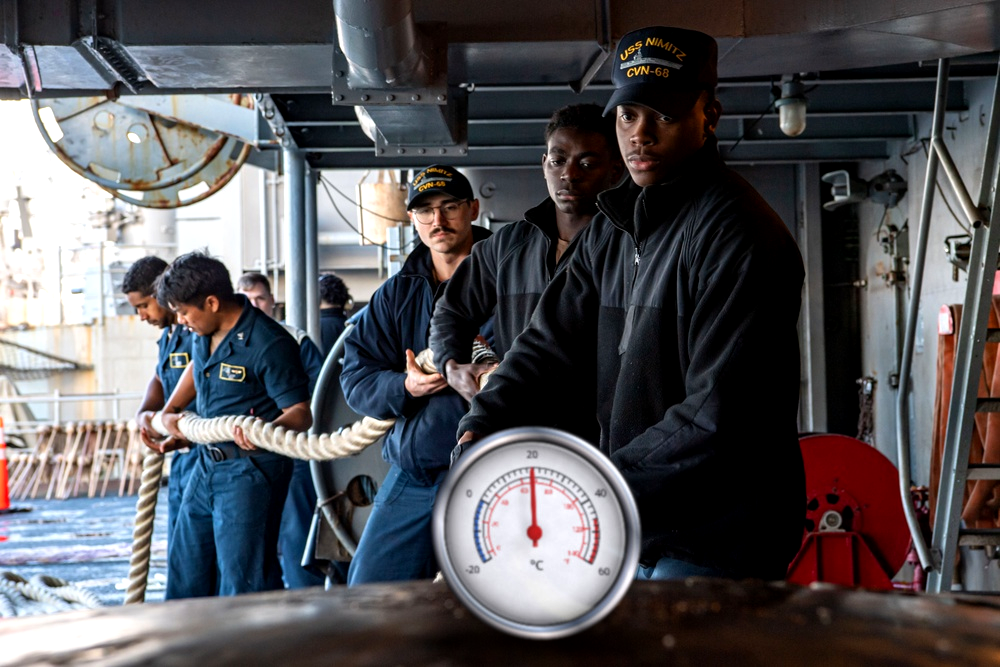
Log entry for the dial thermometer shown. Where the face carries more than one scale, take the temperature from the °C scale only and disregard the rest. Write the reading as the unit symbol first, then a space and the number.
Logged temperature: °C 20
